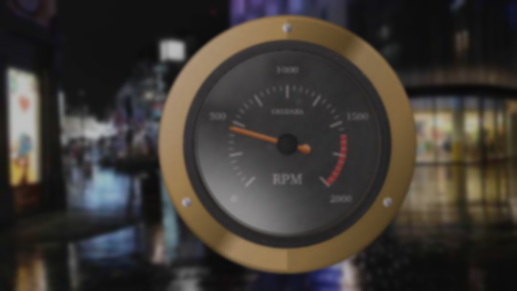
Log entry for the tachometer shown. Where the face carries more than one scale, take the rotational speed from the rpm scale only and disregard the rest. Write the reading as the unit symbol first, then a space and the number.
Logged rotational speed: rpm 450
